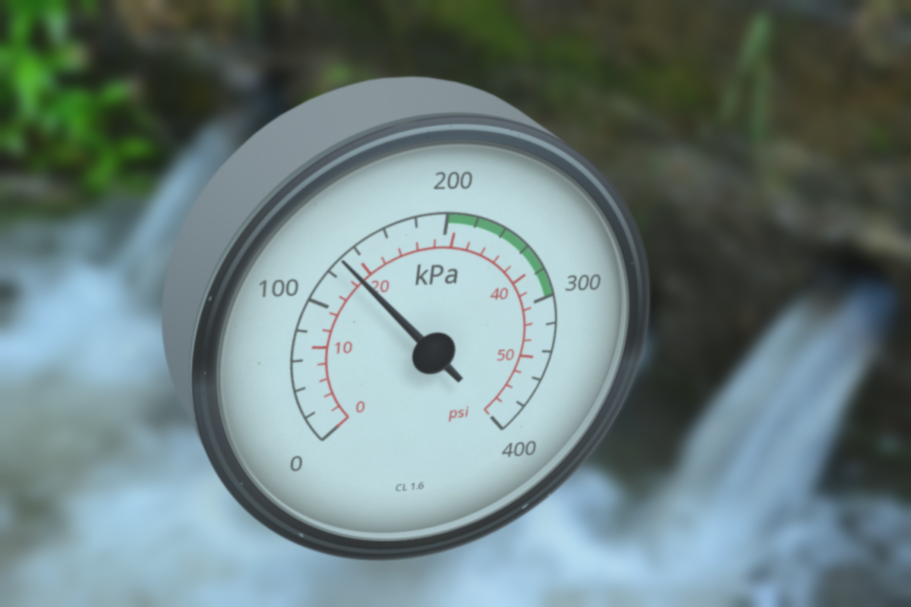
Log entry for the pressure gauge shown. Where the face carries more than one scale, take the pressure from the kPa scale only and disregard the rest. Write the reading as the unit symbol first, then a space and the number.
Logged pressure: kPa 130
